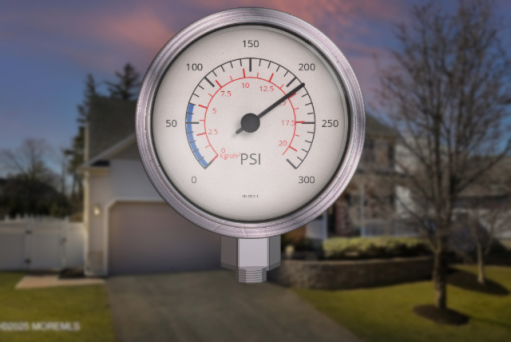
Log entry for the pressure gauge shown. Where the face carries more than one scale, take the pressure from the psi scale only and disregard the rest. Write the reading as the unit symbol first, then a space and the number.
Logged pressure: psi 210
